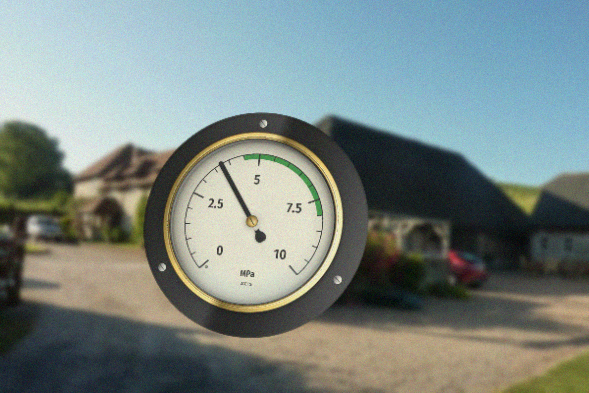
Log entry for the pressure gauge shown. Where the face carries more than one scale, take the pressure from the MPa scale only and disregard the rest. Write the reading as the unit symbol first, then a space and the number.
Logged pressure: MPa 3.75
